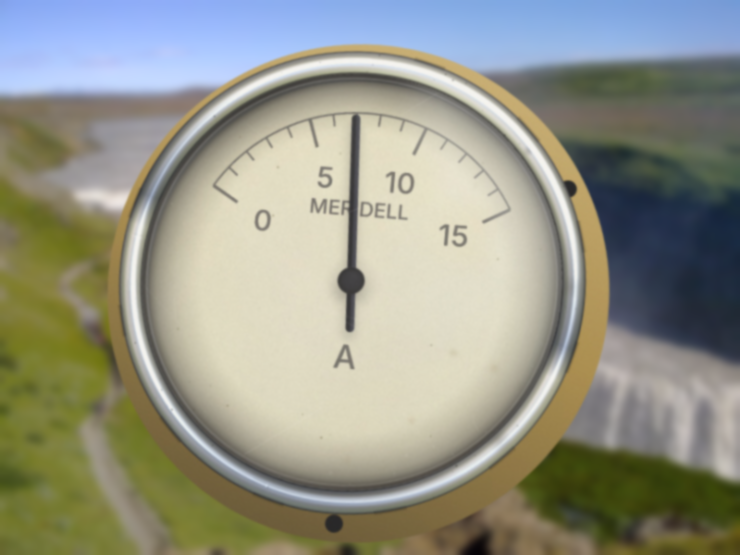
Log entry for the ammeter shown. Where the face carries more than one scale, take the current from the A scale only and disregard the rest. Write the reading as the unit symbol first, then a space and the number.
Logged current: A 7
